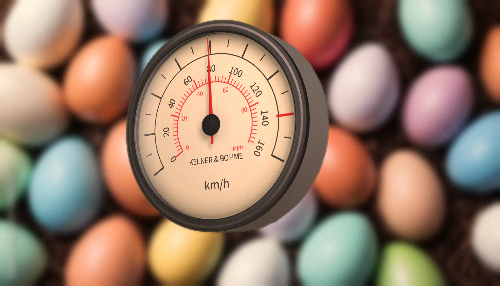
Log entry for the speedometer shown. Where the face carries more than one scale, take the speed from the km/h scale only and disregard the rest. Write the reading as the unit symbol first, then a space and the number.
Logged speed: km/h 80
